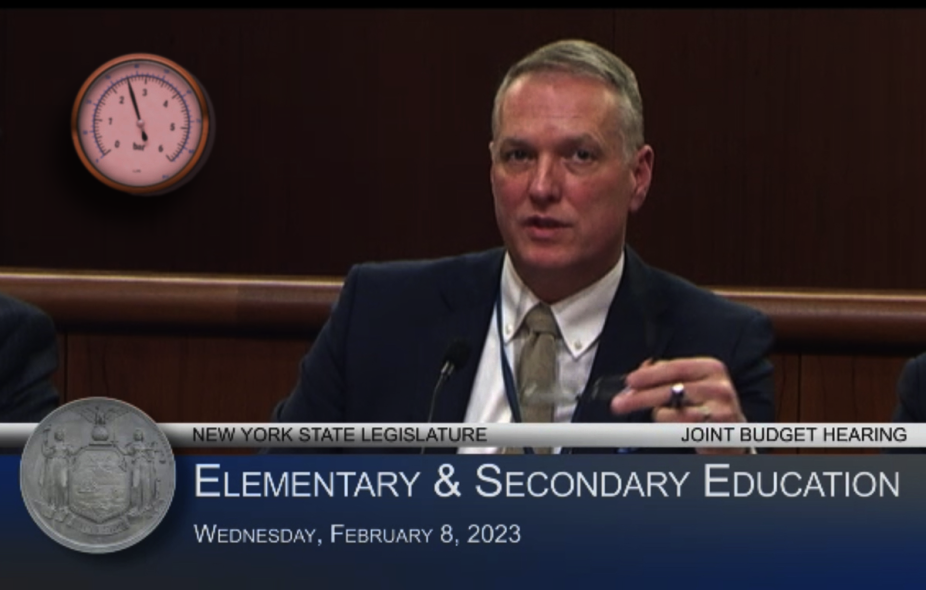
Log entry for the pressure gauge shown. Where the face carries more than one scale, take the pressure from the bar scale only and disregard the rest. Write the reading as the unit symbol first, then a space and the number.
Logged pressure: bar 2.5
